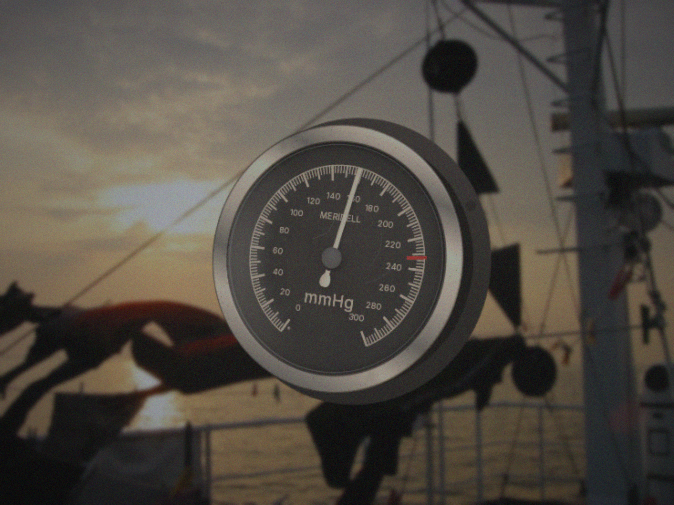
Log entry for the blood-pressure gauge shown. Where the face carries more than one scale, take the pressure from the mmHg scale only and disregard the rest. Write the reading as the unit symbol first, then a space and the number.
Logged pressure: mmHg 160
